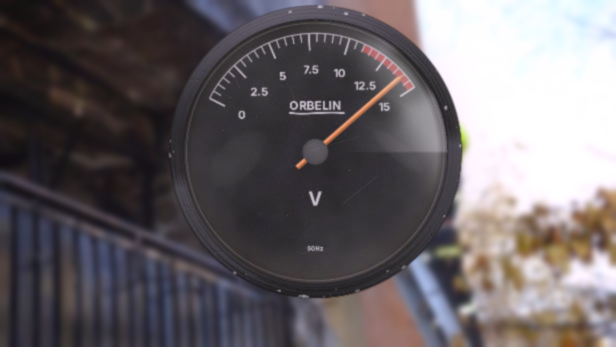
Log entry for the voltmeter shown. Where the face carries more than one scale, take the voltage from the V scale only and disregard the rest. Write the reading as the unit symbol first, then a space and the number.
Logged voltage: V 14
